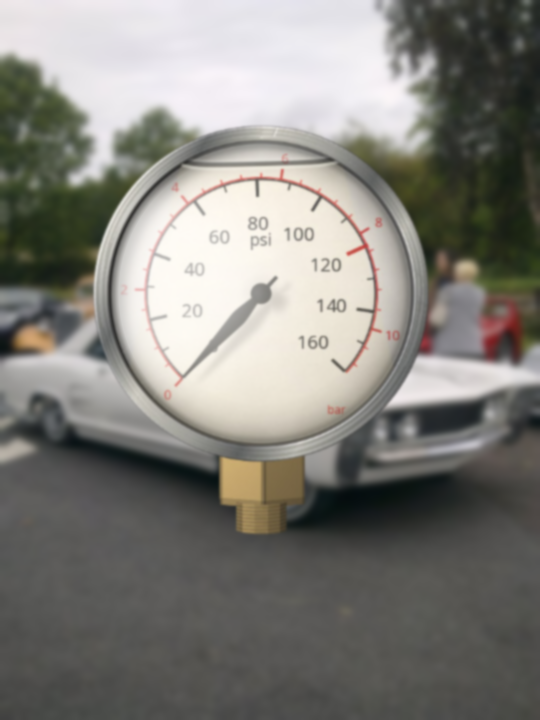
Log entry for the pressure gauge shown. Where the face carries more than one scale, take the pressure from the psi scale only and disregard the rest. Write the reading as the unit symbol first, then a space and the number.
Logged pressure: psi 0
